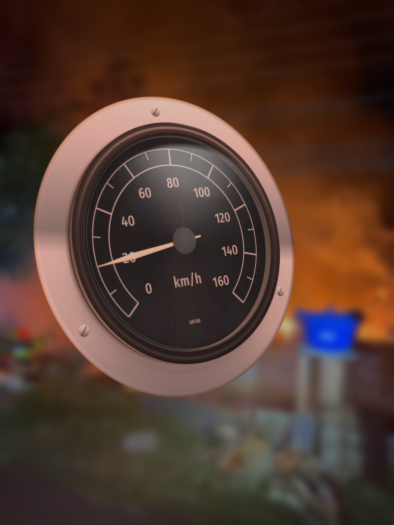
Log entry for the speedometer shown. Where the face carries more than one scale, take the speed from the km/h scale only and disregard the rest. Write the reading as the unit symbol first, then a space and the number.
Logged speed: km/h 20
